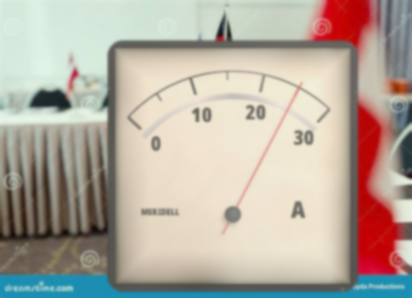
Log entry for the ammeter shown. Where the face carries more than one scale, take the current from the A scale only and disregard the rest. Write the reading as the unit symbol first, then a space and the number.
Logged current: A 25
